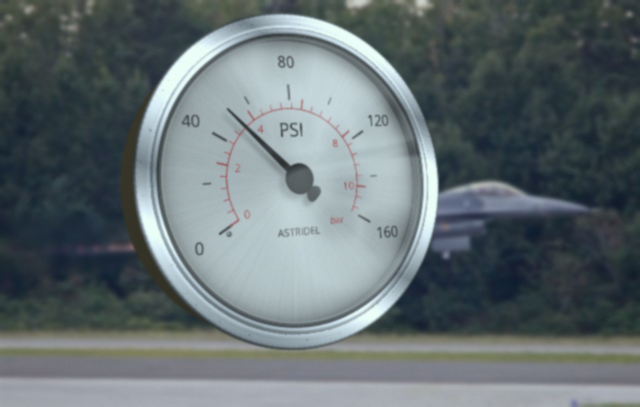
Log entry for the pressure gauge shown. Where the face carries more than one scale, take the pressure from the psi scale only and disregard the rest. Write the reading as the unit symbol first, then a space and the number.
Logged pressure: psi 50
